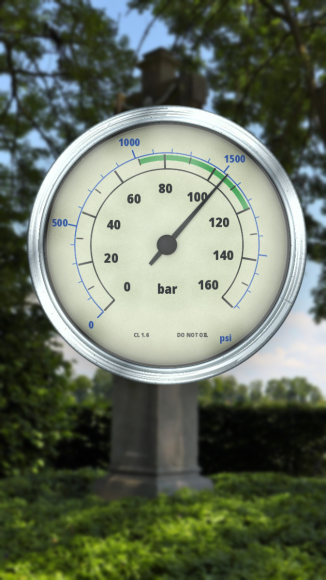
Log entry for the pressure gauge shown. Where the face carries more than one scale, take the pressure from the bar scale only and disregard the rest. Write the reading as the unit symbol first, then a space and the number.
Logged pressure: bar 105
